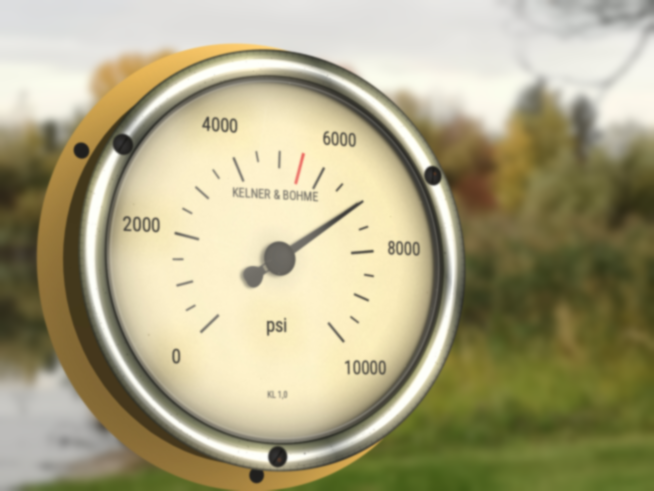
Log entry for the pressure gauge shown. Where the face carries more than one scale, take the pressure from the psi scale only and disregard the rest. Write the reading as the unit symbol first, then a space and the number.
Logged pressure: psi 7000
